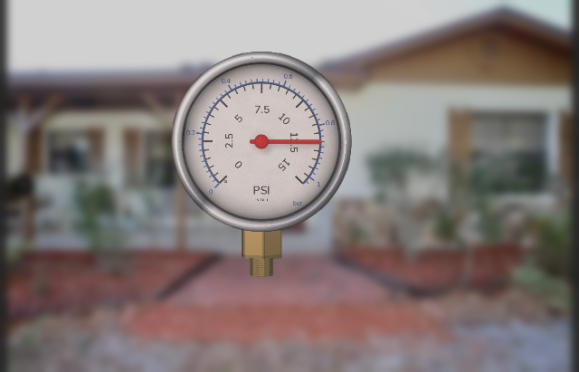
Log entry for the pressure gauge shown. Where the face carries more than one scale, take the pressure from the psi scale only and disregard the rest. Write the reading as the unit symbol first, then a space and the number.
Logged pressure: psi 12.5
